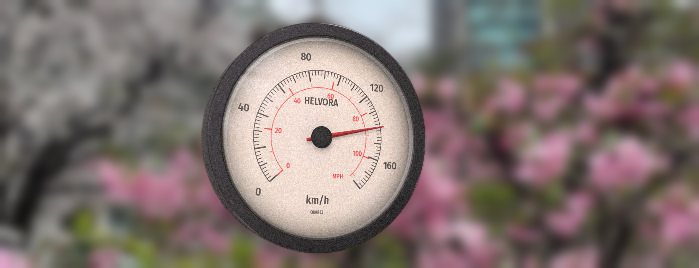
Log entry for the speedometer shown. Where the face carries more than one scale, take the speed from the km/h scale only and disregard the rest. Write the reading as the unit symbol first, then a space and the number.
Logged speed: km/h 140
